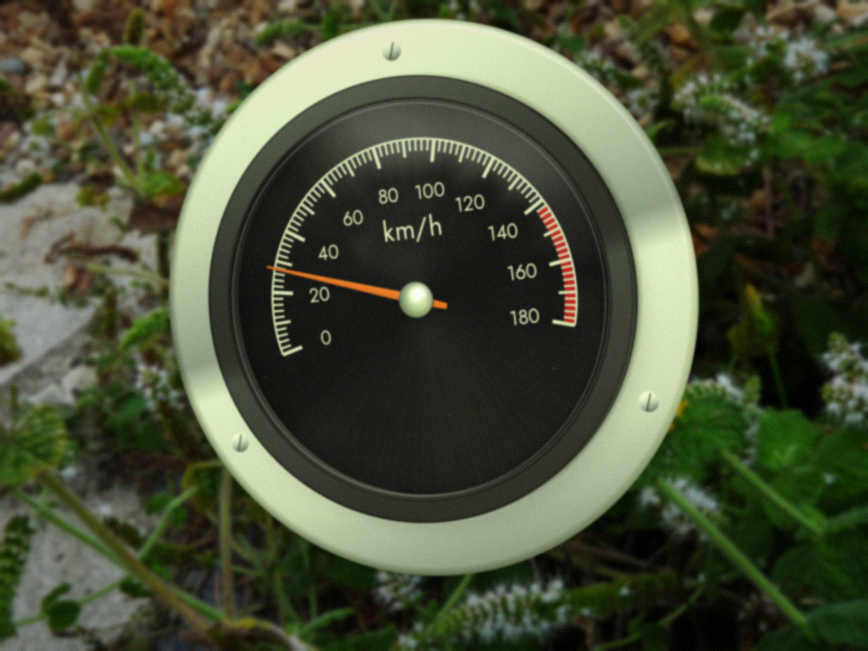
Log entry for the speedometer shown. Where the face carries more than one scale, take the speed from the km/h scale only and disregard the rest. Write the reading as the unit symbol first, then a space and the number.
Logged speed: km/h 28
